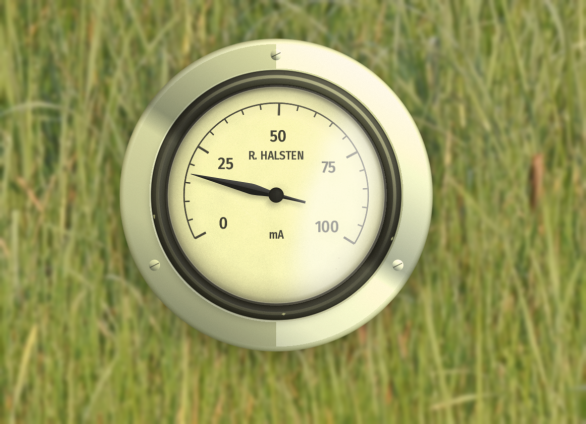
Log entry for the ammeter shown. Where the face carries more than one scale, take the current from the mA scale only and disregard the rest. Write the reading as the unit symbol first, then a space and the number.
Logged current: mA 17.5
